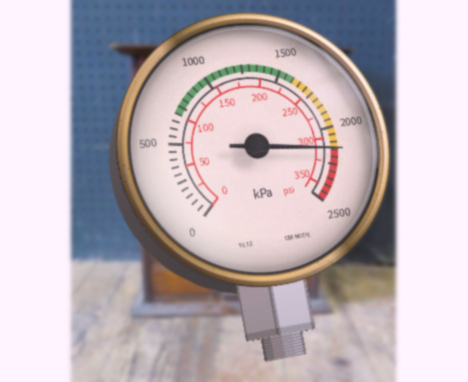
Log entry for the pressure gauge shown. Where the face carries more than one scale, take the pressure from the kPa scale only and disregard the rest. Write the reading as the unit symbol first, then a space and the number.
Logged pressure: kPa 2150
